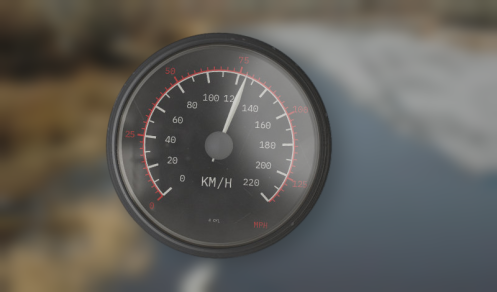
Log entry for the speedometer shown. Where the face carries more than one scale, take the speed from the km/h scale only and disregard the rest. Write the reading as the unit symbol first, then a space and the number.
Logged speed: km/h 125
